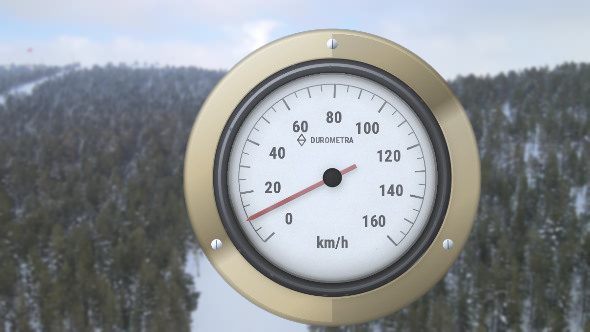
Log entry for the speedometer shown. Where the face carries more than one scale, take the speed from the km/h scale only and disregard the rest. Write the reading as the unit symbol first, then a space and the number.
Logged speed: km/h 10
